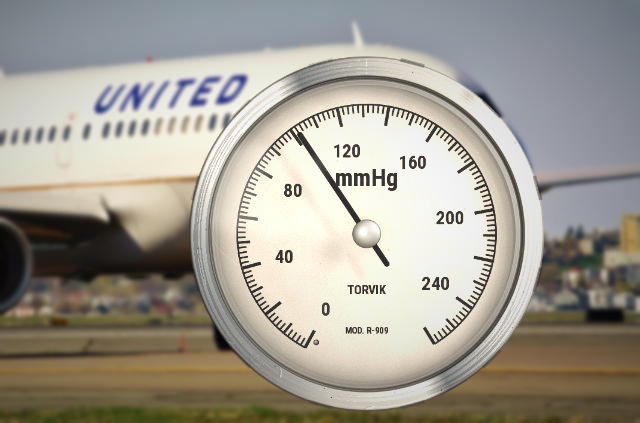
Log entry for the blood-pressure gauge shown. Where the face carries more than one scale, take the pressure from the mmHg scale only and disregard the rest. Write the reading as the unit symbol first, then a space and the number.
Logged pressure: mmHg 102
